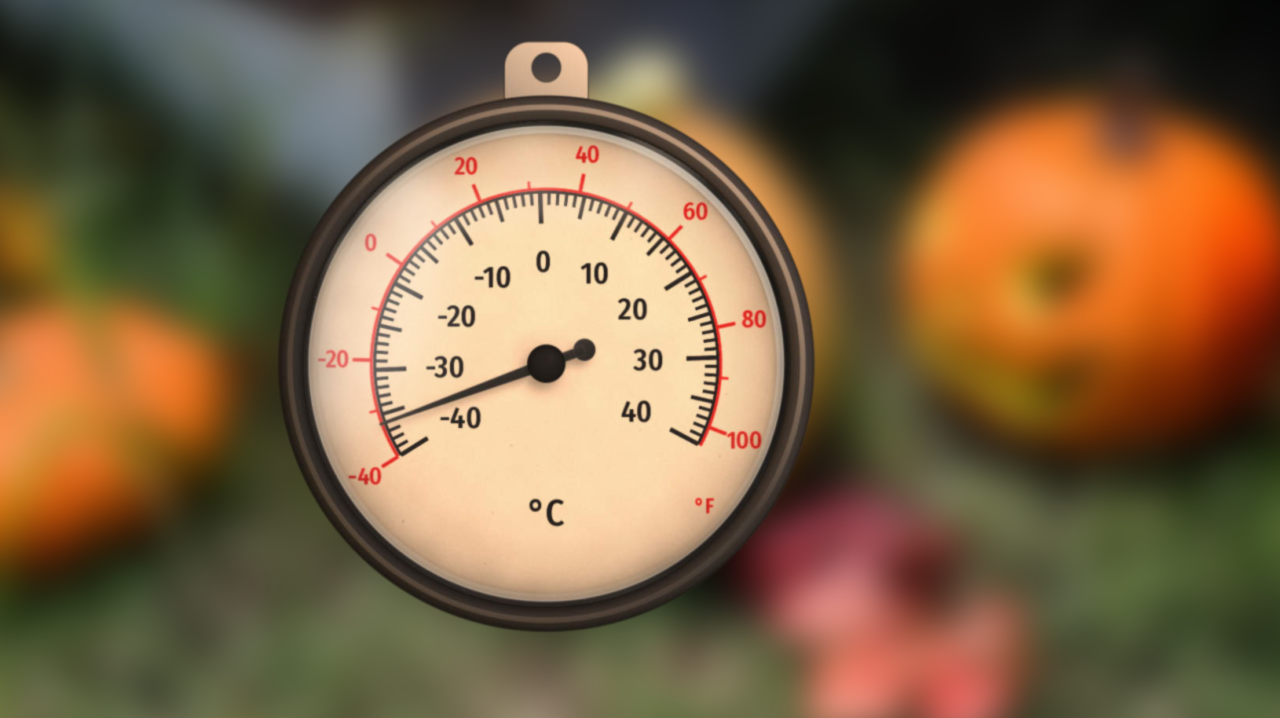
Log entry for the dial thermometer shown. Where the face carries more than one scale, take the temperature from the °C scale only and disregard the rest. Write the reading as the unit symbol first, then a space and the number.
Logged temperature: °C -36
